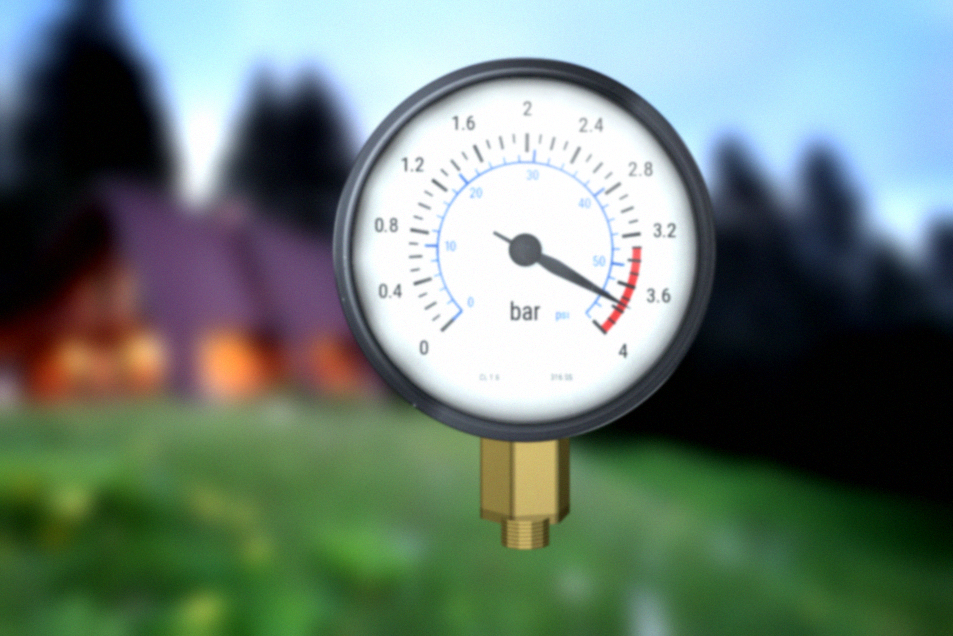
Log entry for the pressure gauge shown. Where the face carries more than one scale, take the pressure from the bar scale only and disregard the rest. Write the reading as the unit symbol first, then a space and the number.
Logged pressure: bar 3.75
